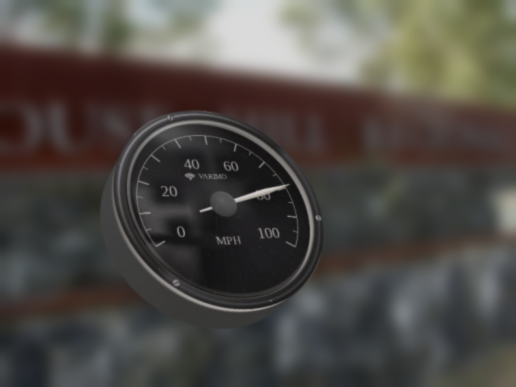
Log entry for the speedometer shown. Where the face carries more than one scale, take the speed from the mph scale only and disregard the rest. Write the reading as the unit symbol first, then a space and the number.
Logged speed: mph 80
